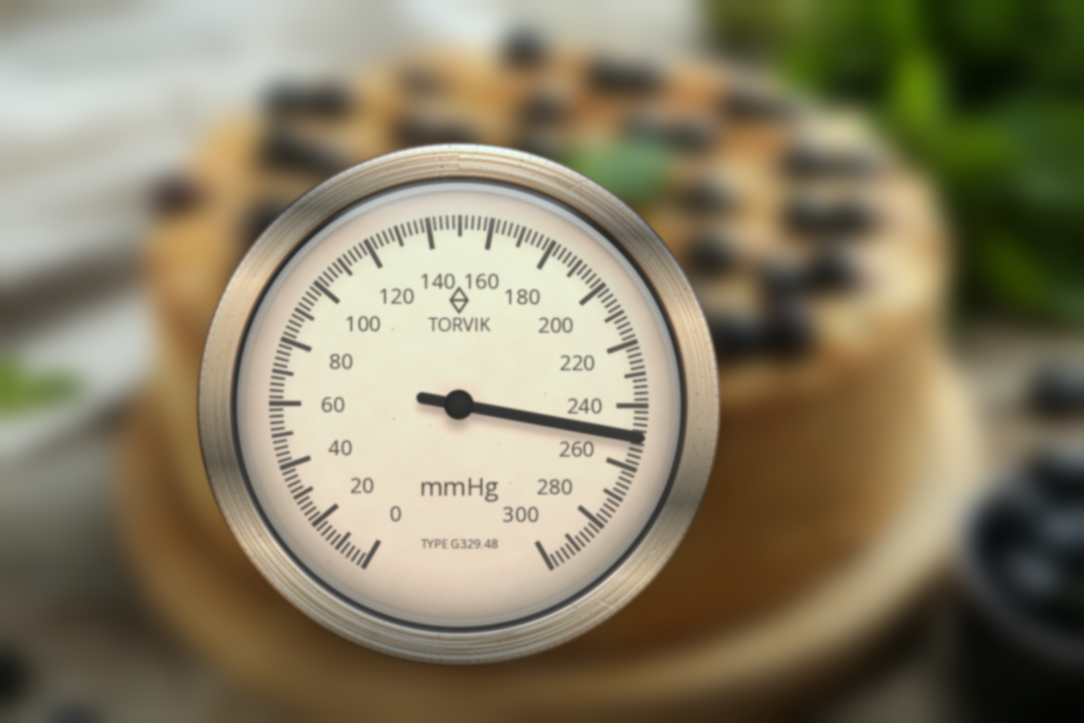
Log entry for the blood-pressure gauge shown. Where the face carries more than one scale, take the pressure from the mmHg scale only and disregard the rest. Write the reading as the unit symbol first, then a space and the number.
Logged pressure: mmHg 250
